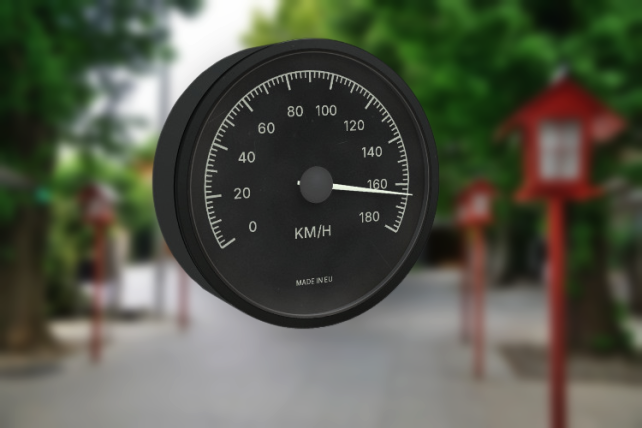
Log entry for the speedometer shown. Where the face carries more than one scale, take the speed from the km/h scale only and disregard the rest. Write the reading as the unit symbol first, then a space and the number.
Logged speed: km/h 164
